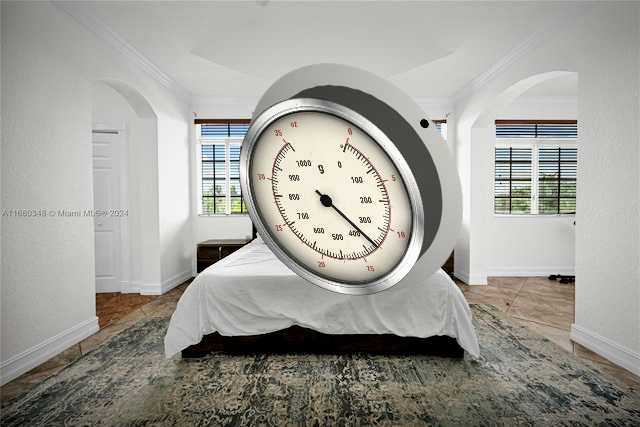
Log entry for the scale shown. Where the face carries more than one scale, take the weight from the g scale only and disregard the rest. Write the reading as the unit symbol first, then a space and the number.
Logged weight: g 350
